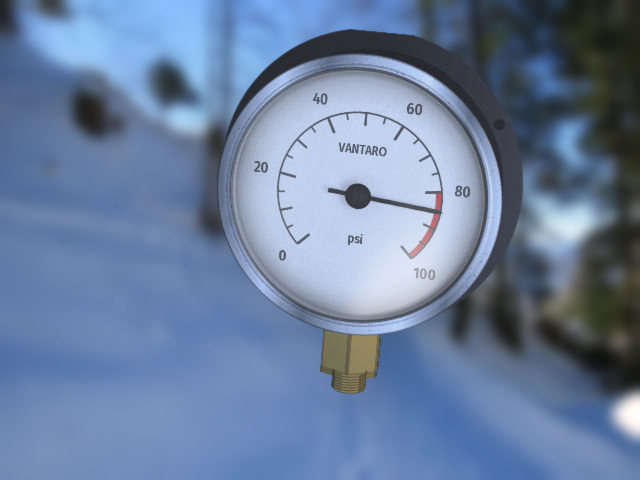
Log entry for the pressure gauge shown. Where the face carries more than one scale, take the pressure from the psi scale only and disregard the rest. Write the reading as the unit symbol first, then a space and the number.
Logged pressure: psi 85
